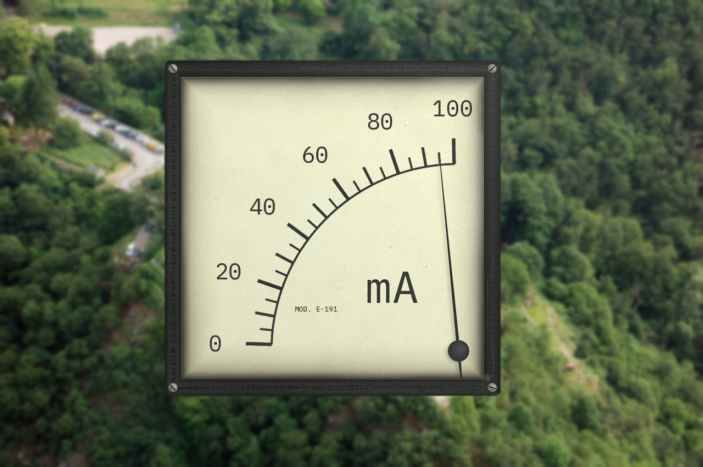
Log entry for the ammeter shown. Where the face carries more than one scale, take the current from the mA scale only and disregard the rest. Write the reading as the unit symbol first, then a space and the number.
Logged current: mA 95
